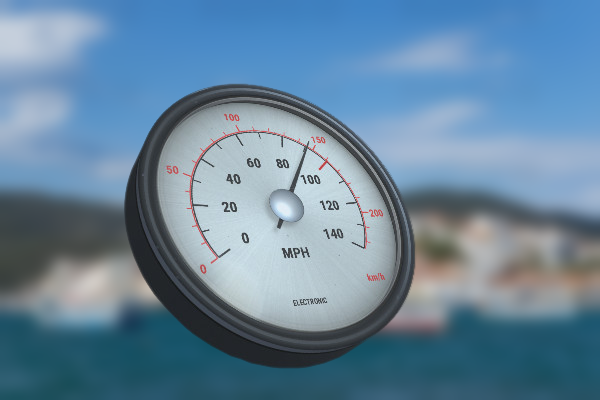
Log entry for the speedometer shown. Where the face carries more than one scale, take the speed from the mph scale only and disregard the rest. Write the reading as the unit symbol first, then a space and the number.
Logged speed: mph 90
